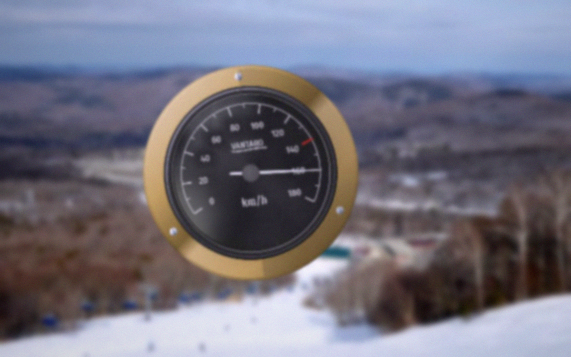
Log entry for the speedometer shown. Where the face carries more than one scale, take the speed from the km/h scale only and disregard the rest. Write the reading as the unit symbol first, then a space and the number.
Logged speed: km/h 160
